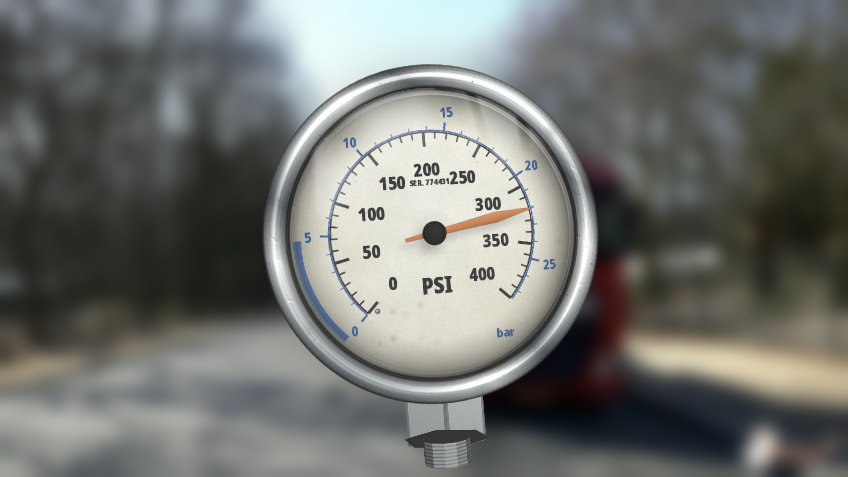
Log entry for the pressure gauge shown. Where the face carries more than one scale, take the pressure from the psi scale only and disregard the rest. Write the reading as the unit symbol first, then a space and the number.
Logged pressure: psi 320
